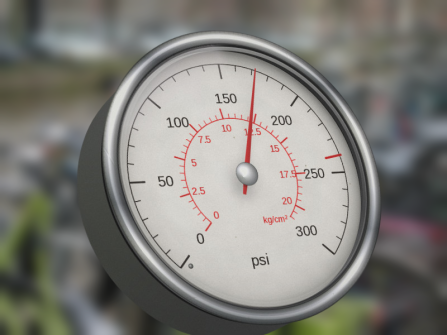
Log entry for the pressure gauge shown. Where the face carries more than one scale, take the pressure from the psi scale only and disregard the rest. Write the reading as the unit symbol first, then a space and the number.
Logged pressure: psi 170
